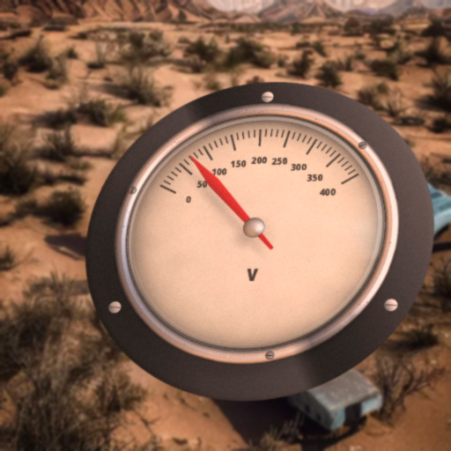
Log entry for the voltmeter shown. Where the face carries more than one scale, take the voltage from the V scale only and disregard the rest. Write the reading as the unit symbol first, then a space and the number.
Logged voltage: V 70
